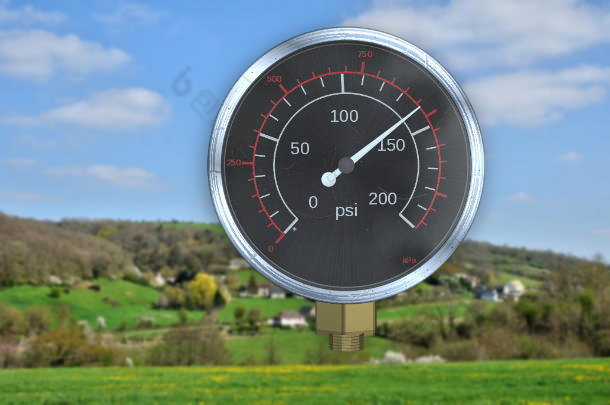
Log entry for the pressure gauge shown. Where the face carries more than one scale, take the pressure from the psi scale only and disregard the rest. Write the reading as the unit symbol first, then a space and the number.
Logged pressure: psi 140
